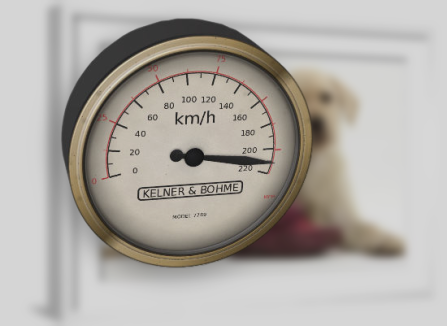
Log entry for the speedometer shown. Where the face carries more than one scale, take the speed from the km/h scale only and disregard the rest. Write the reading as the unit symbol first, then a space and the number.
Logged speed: km/h 210
